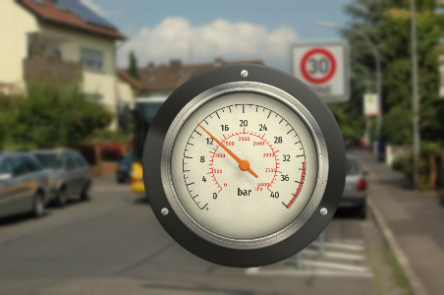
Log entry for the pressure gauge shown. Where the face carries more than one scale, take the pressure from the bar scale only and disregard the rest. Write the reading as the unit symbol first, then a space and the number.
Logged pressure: bar 13
